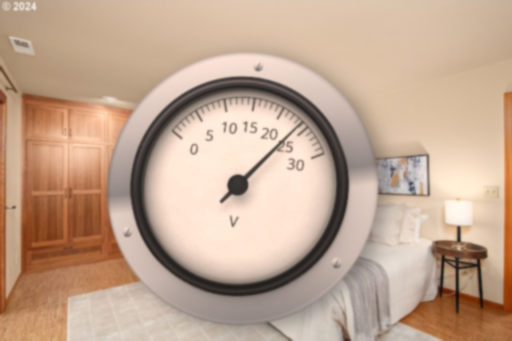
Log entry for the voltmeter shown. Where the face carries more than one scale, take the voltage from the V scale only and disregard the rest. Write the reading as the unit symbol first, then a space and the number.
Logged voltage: V 24
